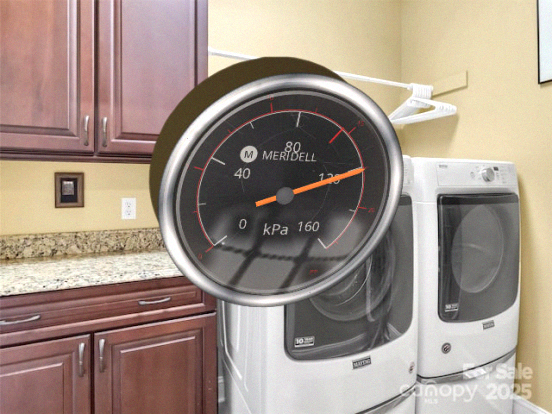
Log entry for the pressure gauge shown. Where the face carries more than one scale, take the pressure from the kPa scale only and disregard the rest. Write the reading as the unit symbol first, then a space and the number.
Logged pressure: kPa 120
